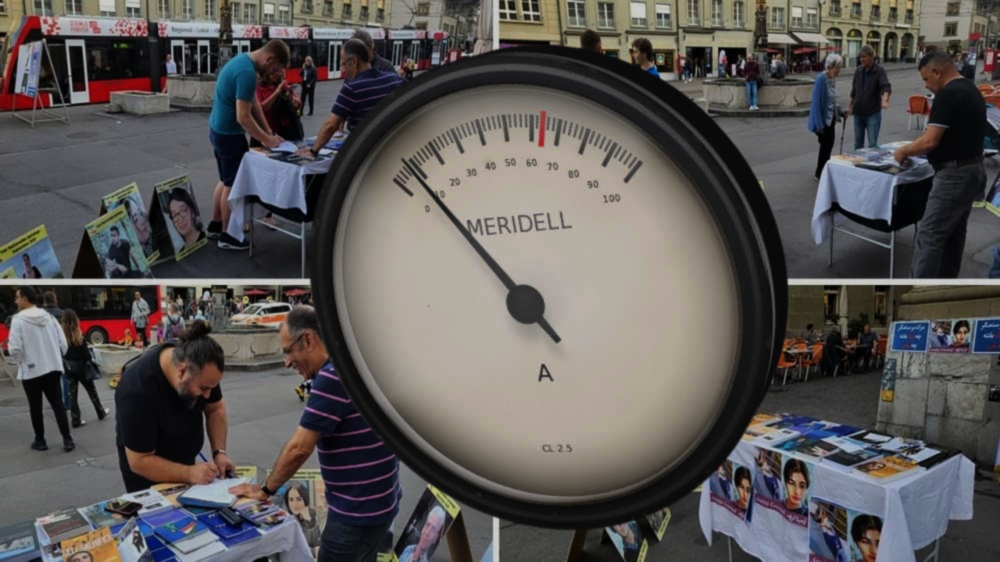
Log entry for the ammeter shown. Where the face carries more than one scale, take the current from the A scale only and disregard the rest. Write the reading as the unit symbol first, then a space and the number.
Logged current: A 10
